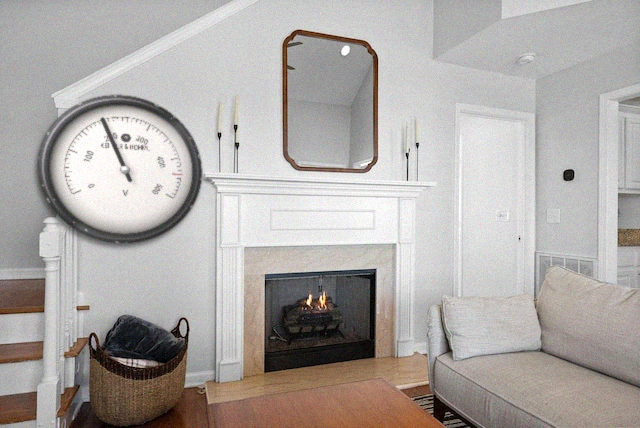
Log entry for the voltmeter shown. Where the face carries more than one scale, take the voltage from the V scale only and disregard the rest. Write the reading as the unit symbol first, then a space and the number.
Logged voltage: V 200
